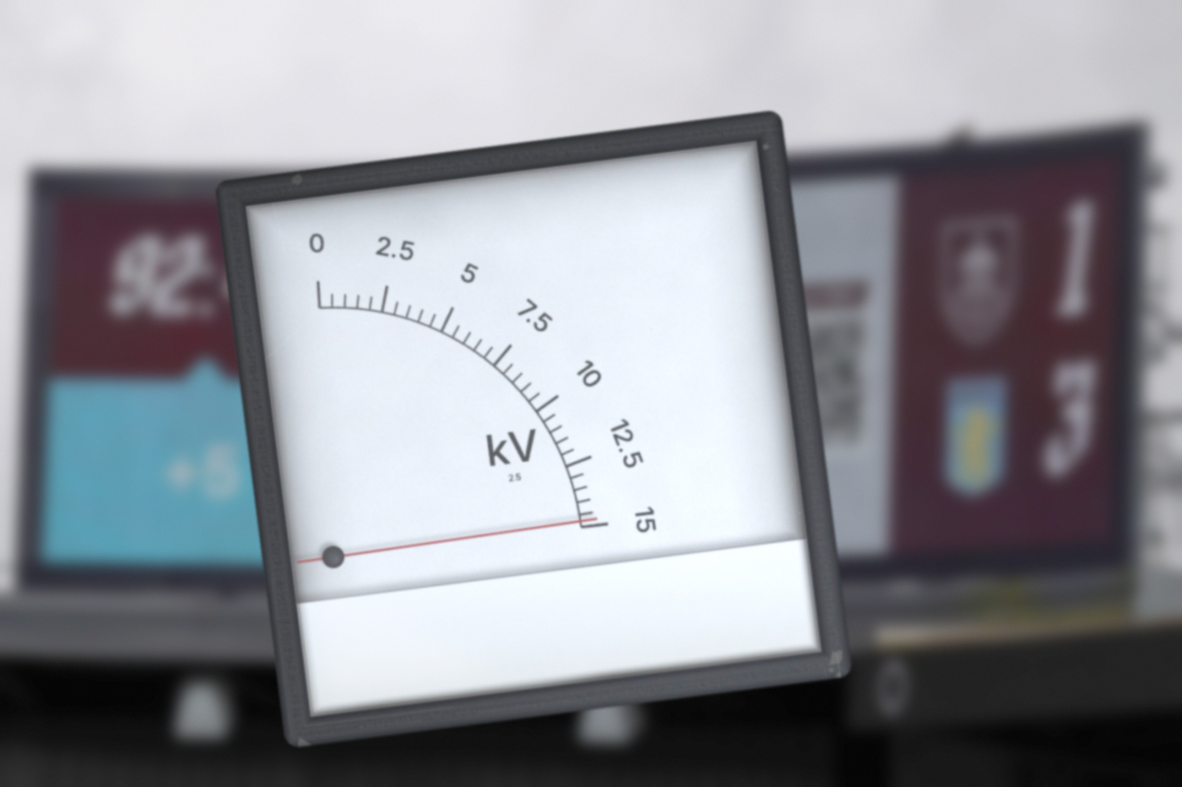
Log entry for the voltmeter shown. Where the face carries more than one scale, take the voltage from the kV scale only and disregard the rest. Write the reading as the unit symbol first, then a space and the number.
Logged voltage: kV 14.75
